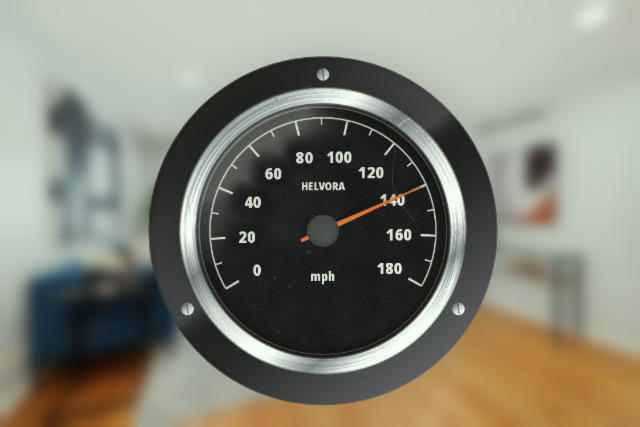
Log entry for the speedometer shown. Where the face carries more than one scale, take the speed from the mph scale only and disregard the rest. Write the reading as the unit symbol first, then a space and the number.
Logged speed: mph 140
